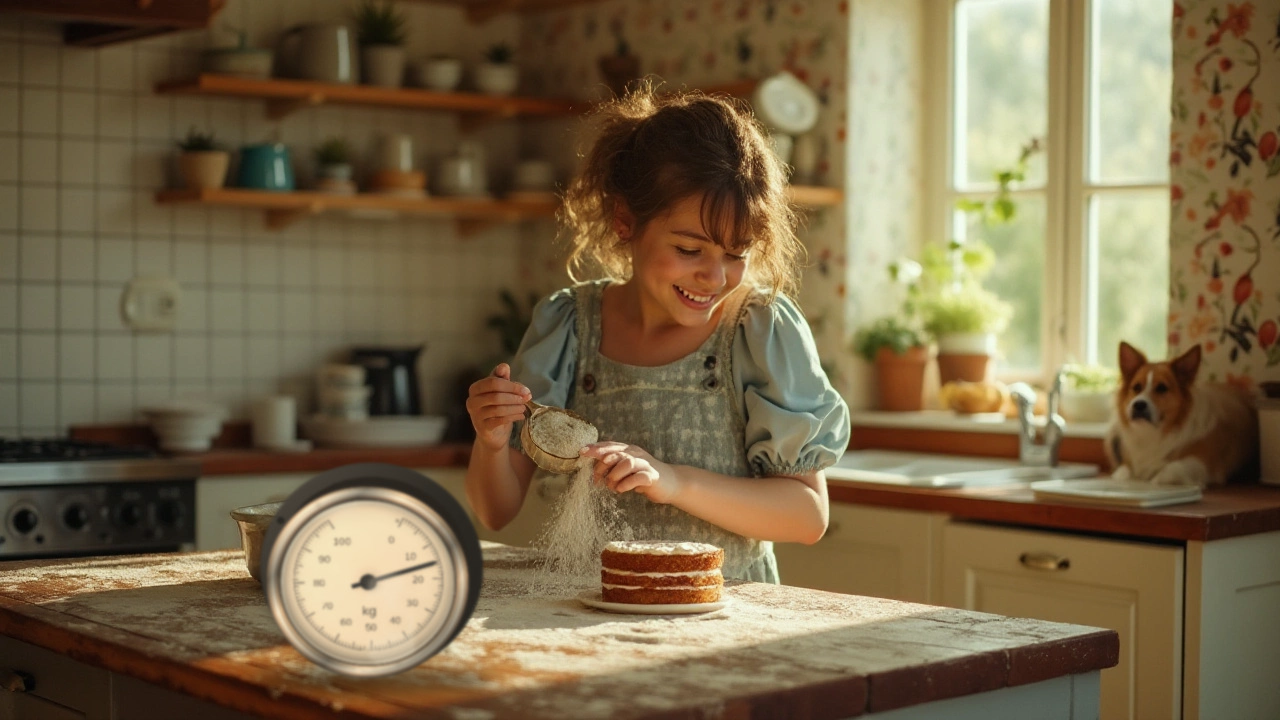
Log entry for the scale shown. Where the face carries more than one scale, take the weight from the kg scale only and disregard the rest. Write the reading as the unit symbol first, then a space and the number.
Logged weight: kg 15
